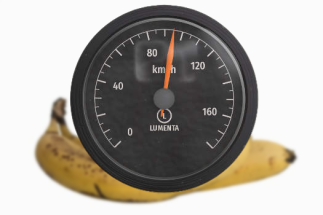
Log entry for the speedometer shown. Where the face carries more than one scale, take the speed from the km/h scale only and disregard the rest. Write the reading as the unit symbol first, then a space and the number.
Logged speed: km/h 95
